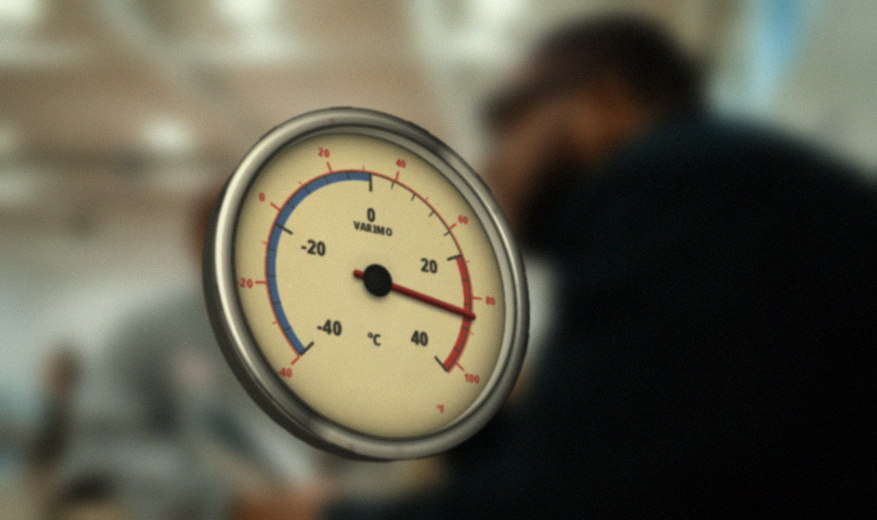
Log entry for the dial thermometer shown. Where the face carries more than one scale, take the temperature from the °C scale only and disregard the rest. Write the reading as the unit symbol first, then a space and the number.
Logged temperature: °C 30
